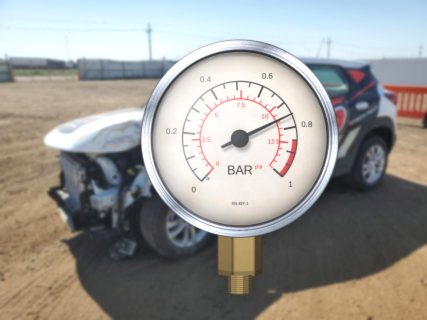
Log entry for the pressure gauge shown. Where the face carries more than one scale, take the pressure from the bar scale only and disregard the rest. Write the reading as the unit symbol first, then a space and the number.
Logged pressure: bar 0.75
